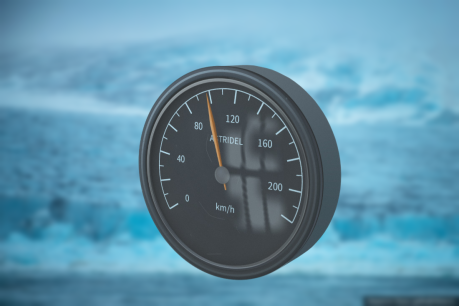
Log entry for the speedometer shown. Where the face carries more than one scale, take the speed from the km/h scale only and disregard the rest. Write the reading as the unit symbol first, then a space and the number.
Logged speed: km/h 100
